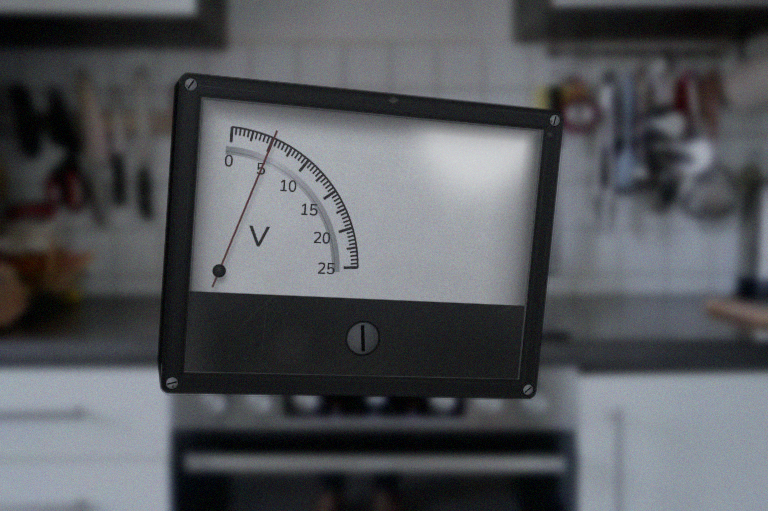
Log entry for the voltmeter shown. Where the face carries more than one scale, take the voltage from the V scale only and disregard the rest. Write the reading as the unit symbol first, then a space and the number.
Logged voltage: V 5
